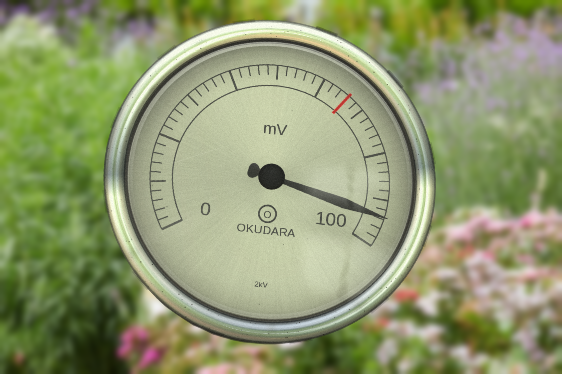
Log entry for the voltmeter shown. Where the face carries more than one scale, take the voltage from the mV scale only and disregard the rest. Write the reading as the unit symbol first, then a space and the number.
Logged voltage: mV 94
